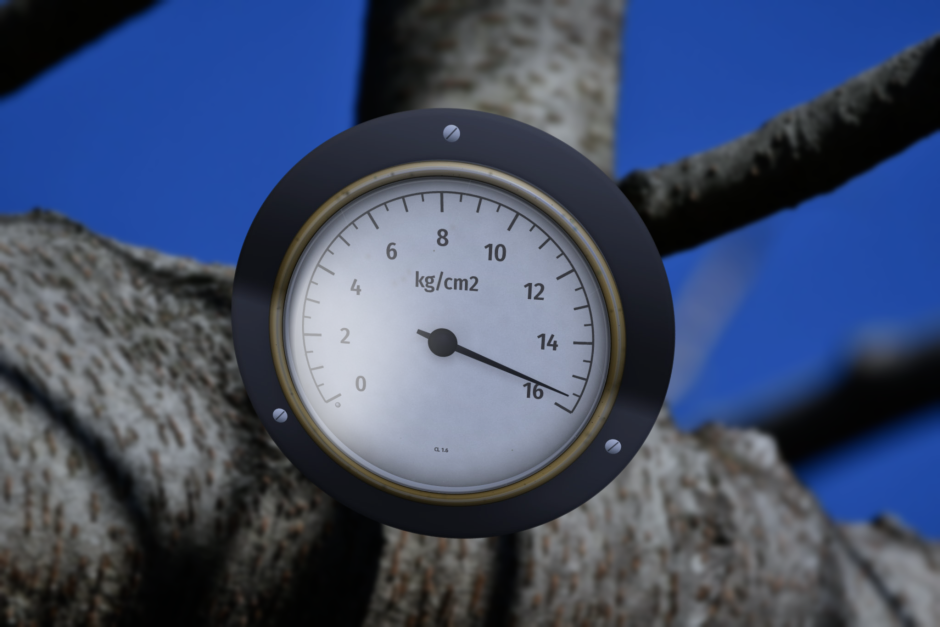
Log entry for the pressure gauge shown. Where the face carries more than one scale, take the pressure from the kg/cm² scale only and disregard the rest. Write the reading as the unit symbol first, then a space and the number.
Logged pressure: kg/cm² 15.5
